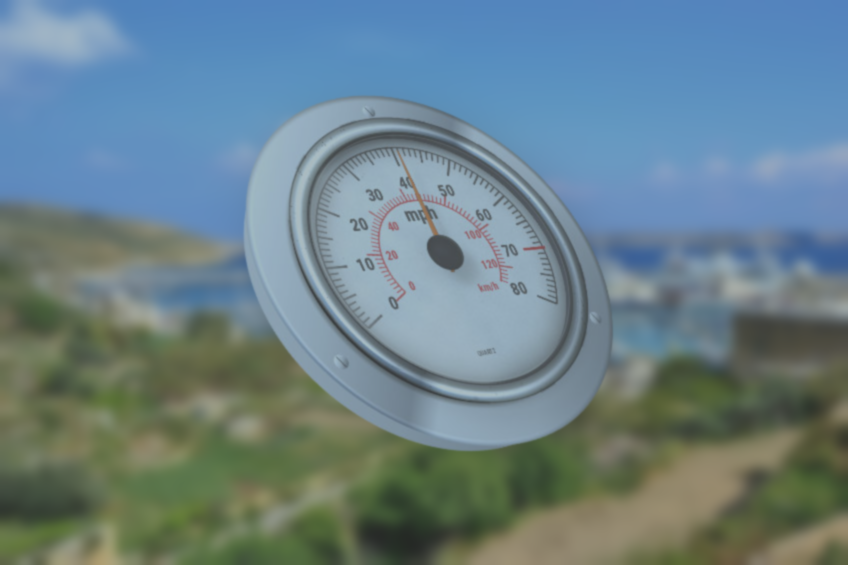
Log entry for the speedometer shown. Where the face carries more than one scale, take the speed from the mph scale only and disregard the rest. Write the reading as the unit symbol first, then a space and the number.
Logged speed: mph 40
